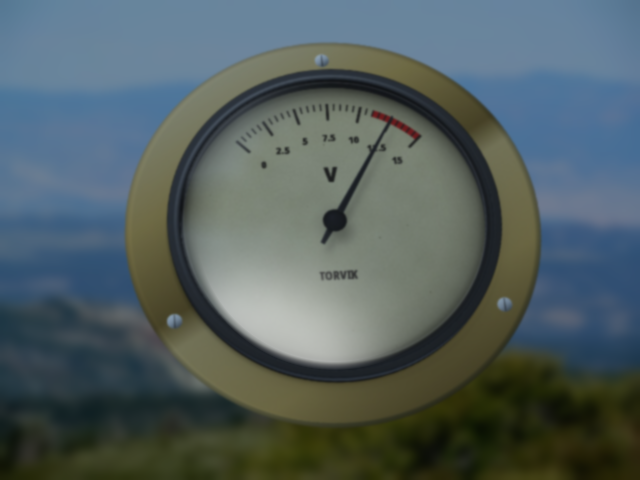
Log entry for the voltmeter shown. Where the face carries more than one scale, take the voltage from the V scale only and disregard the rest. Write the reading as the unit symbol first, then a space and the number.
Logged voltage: V 12.5
